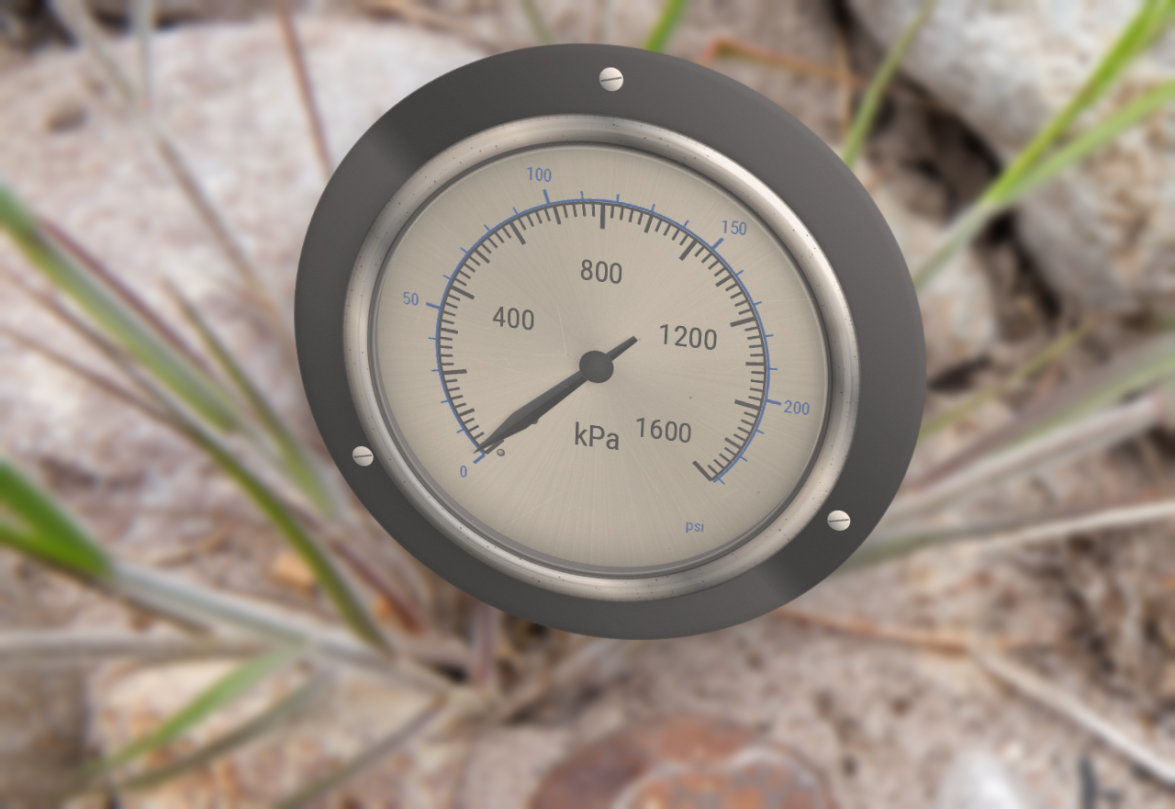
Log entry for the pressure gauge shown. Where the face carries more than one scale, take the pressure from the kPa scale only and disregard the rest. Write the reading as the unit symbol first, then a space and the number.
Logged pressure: kPa 20
